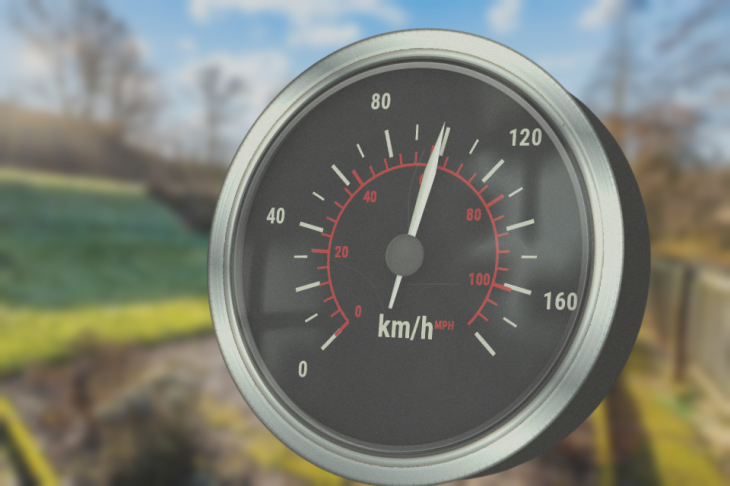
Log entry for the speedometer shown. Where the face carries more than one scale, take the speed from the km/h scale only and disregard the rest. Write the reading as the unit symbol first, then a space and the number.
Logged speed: km/h 100
